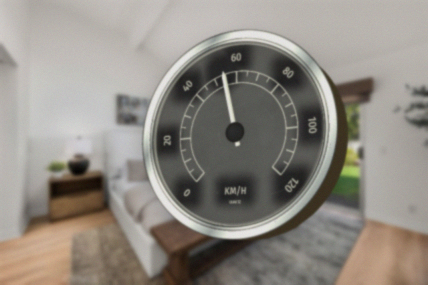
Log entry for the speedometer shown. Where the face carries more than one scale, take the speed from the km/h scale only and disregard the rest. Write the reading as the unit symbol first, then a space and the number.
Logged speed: km/h 55
